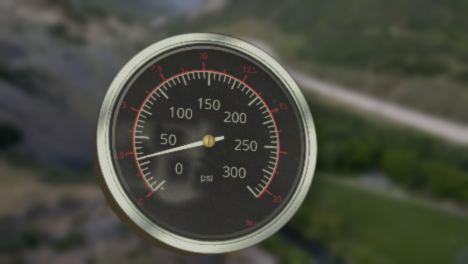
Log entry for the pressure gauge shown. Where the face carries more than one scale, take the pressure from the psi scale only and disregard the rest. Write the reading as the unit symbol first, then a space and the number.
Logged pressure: psi 30
